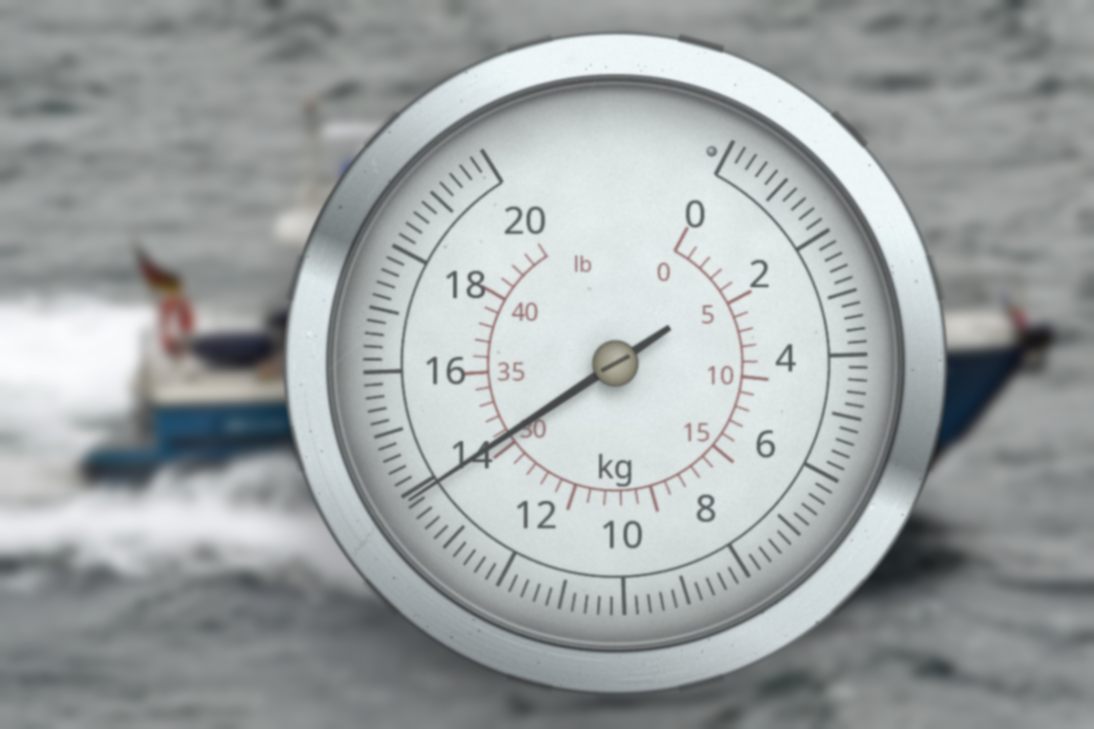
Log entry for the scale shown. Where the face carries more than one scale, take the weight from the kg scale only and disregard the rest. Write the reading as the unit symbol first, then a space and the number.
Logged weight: kg 13.9
